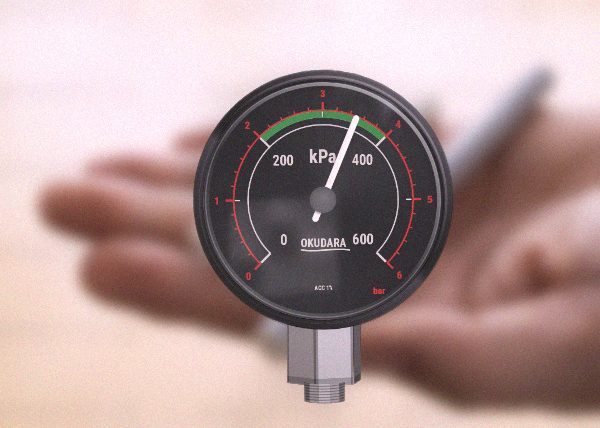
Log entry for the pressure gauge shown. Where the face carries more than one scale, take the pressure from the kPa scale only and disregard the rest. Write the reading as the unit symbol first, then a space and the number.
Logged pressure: kPa 350
